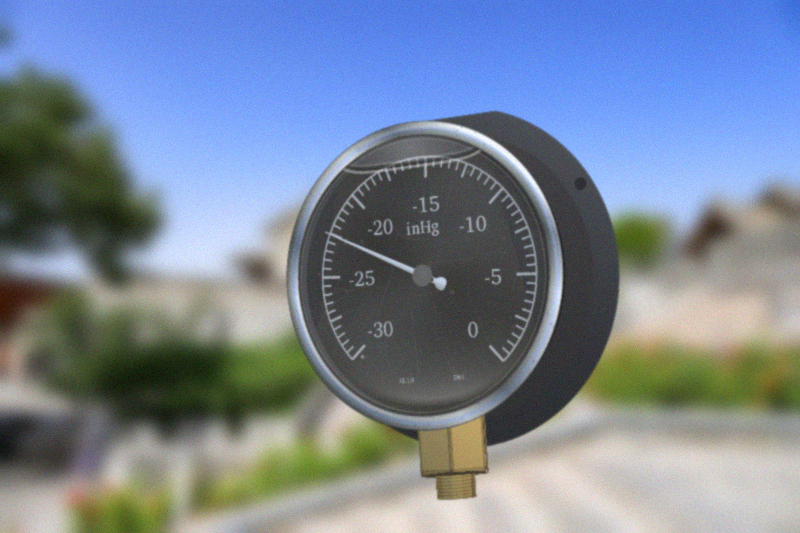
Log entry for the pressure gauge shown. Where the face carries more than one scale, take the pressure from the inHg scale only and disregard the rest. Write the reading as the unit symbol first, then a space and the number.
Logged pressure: inHg -22.5
